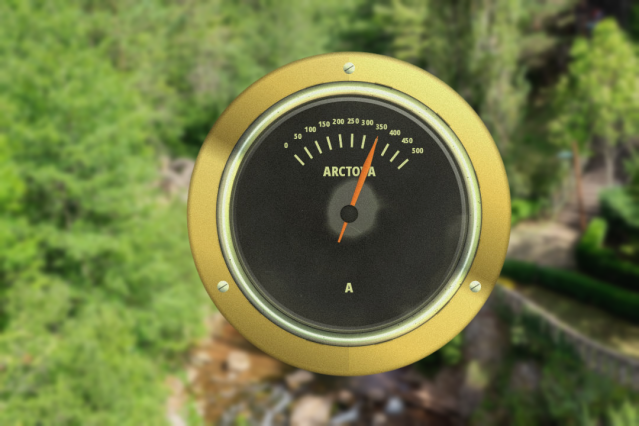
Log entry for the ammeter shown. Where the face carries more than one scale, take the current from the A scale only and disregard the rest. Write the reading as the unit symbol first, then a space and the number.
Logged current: A 350
